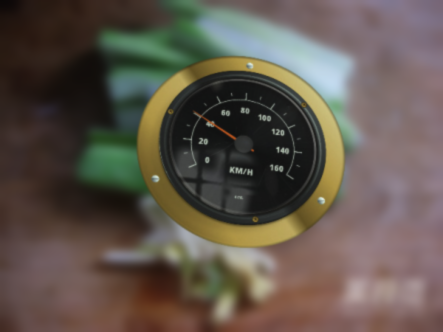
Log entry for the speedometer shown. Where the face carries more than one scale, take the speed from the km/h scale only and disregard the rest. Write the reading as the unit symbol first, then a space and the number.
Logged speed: km/h 40
